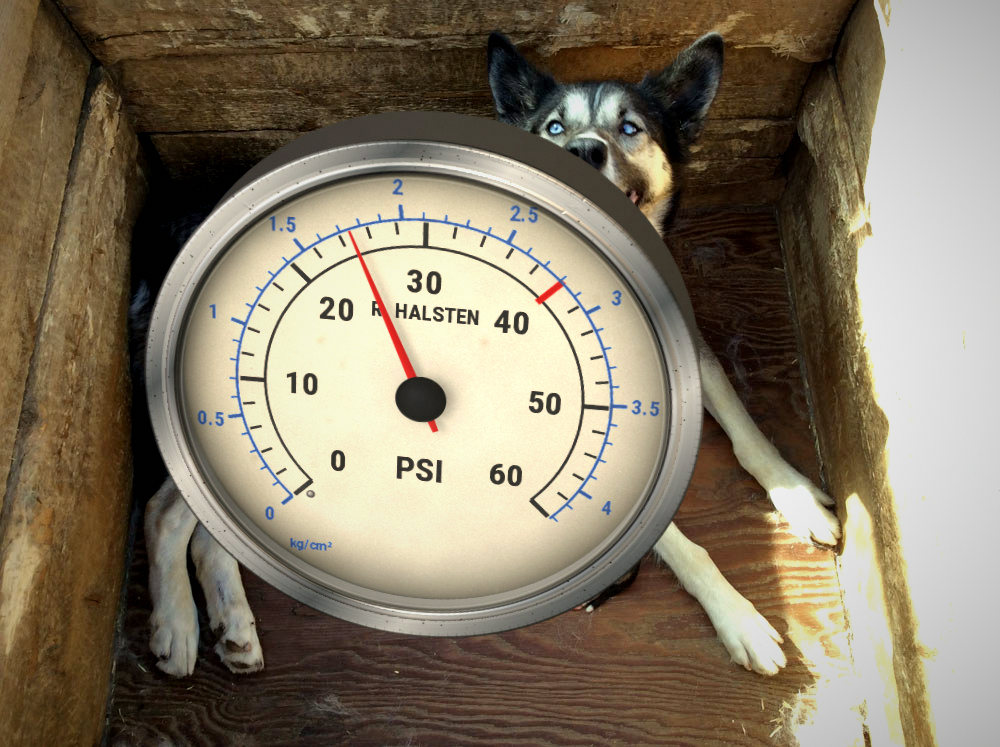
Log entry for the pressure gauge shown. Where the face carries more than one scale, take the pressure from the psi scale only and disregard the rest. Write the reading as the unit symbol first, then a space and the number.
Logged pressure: psi 25
